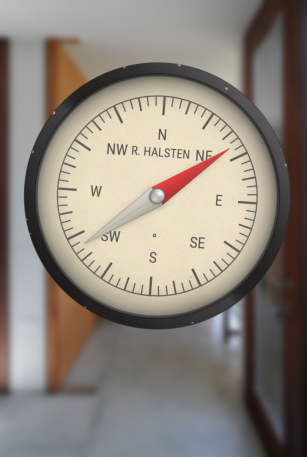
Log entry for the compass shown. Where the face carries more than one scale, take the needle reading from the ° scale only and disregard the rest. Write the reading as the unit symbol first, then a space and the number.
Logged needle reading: ° 52.5
